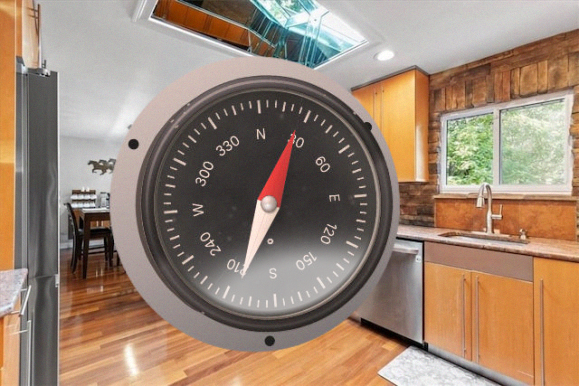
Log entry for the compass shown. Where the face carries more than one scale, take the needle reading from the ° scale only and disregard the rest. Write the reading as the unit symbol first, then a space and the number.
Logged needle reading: ° 25
